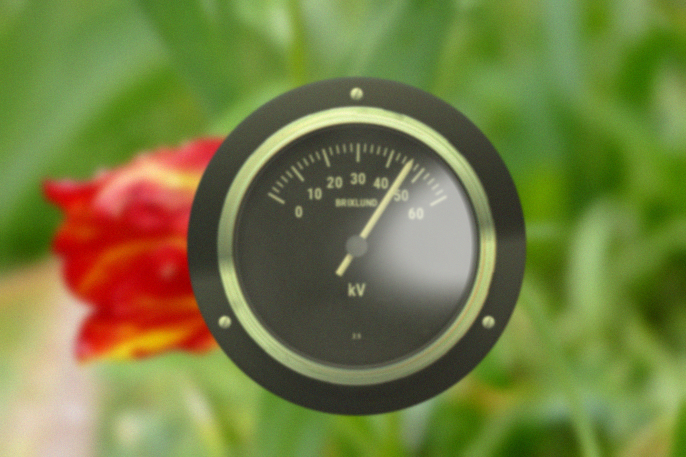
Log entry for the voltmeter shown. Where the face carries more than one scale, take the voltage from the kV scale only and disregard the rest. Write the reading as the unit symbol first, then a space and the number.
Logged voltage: kV 46
